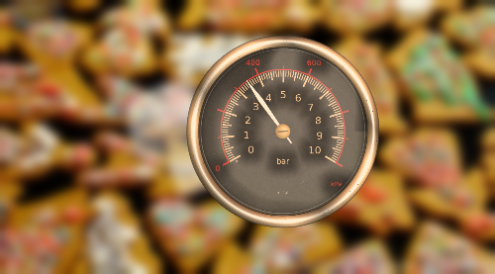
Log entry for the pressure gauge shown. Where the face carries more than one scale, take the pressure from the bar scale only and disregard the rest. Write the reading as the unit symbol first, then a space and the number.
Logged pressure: bar 3.5
